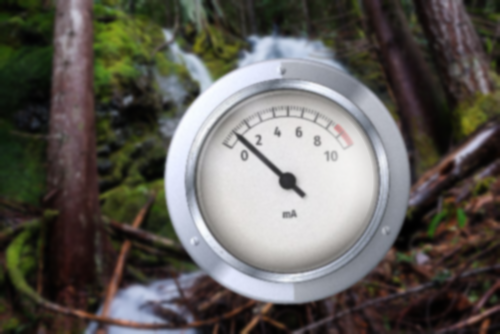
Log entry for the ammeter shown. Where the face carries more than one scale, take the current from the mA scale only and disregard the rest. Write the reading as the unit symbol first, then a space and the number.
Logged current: mA 1
